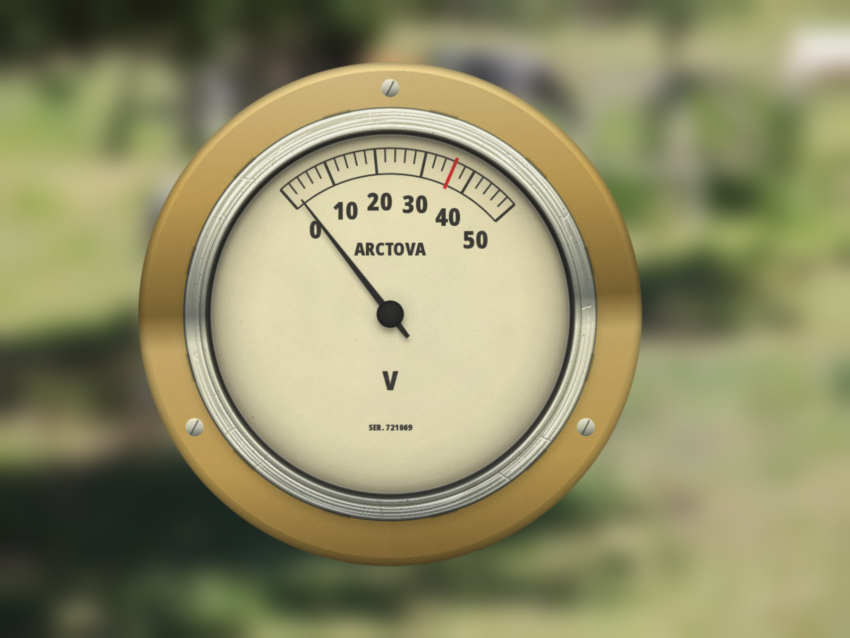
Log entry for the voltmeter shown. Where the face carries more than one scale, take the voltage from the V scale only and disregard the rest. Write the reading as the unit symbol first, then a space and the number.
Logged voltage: V 2
